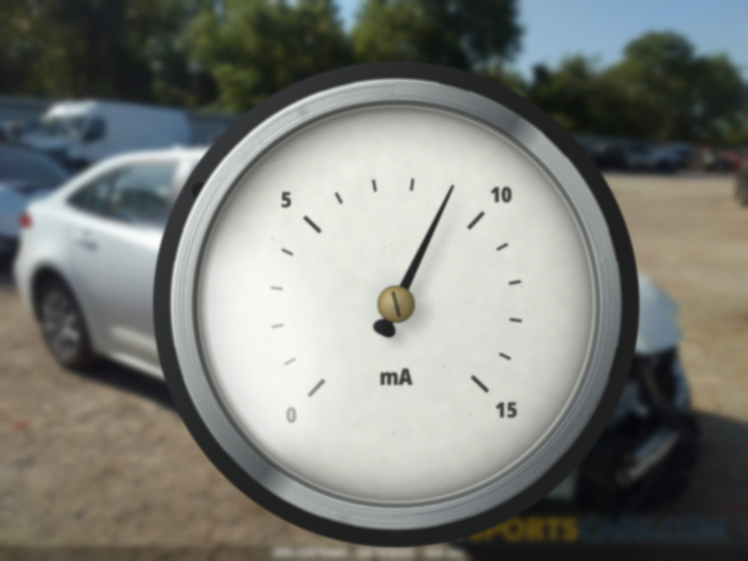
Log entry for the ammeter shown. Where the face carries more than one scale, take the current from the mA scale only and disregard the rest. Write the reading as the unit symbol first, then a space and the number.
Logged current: mA 9
